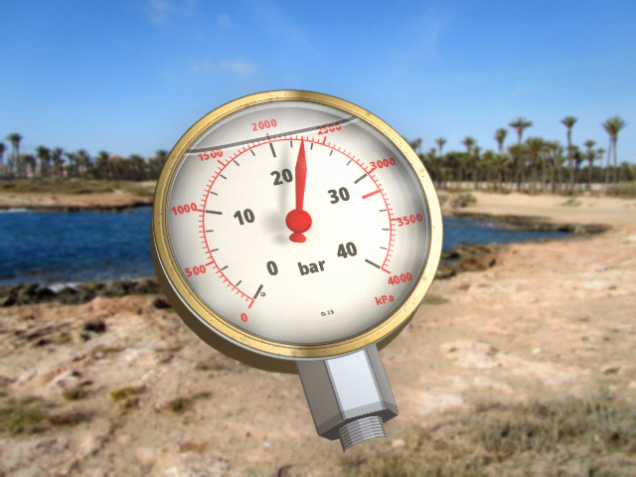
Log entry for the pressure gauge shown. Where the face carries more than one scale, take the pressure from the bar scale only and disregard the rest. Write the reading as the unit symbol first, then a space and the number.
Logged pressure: bar 23
